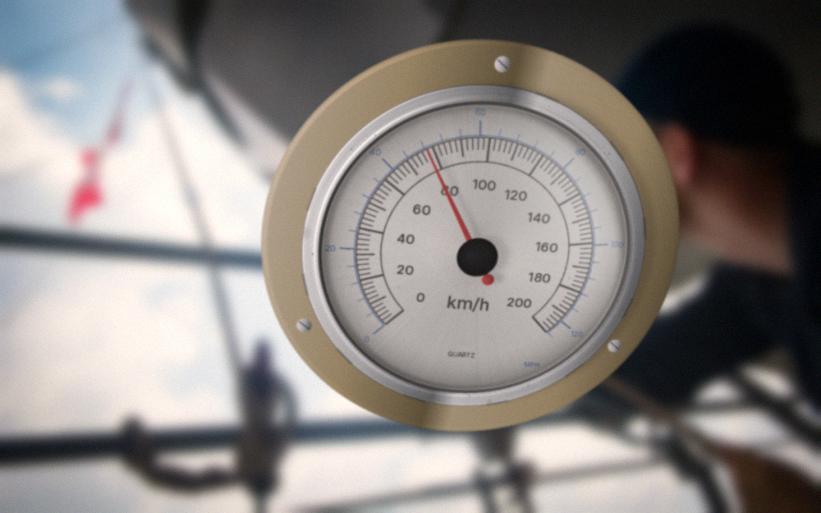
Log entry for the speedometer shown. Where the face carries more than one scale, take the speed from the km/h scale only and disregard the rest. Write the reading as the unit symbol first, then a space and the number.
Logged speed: km/h 78
